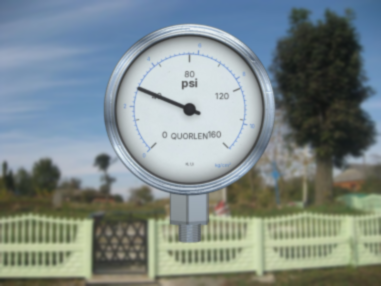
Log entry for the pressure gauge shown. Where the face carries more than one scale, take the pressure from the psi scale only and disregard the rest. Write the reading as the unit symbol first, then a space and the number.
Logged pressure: psi 40
